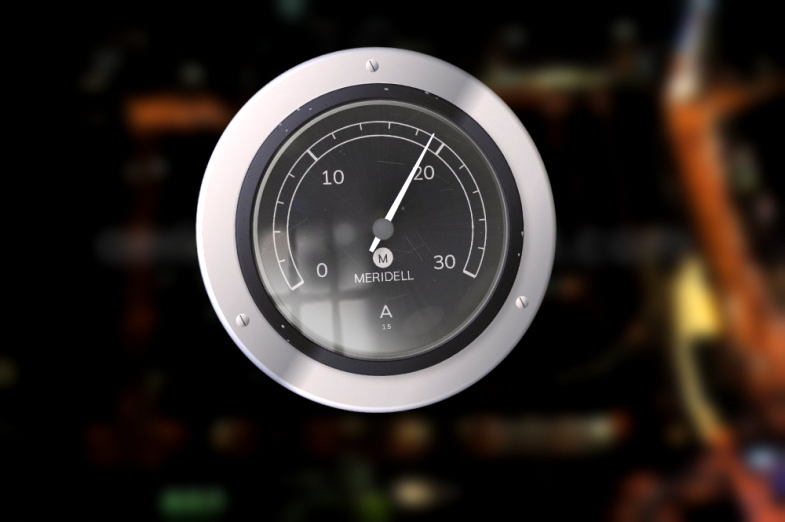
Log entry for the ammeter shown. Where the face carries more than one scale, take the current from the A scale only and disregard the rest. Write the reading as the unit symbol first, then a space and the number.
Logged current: A 19
